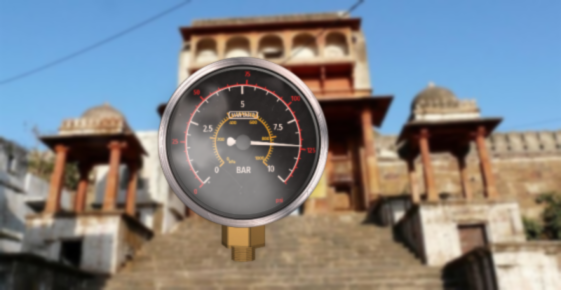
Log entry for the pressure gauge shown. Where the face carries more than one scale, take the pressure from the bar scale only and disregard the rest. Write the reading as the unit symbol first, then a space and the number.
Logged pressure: bar 8.5
